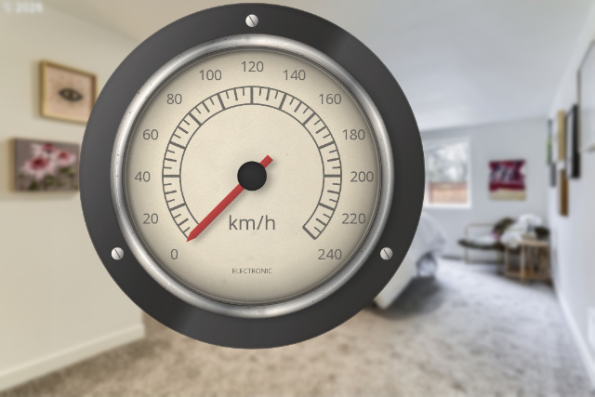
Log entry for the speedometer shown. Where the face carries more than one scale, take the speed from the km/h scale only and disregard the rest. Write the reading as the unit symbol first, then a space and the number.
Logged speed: km/h 0
